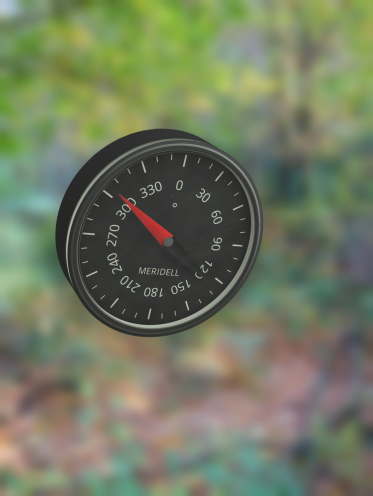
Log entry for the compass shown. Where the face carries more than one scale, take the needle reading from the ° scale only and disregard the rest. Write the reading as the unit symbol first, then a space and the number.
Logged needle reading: ° 305
